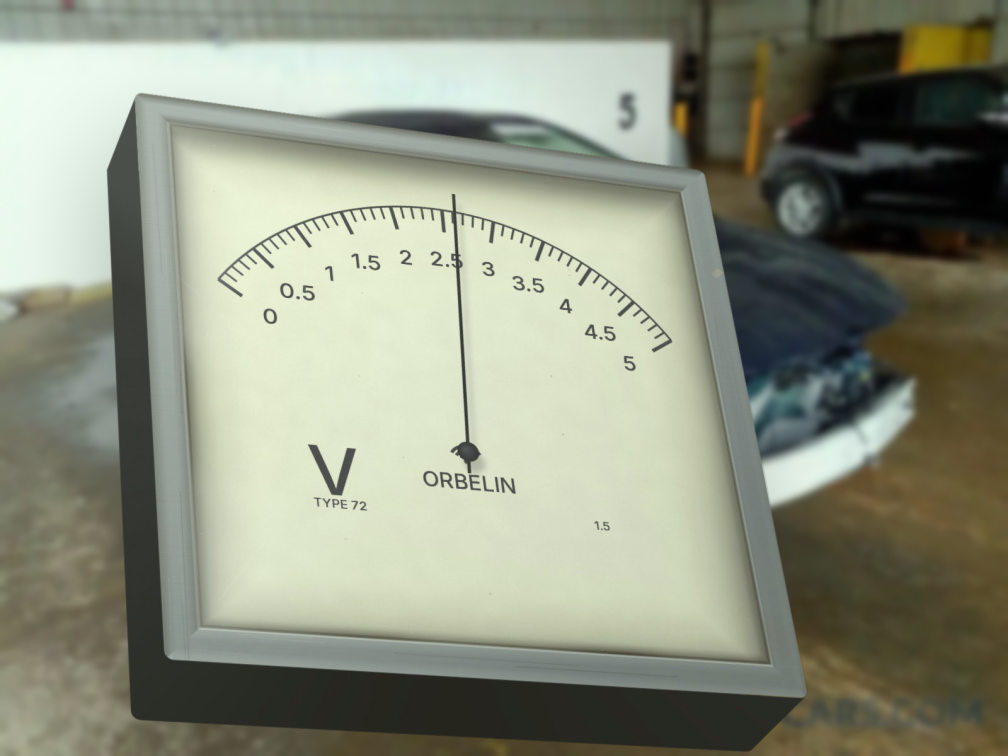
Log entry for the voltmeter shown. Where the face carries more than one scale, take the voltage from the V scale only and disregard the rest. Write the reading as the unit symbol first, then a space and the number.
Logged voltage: V 2.6
